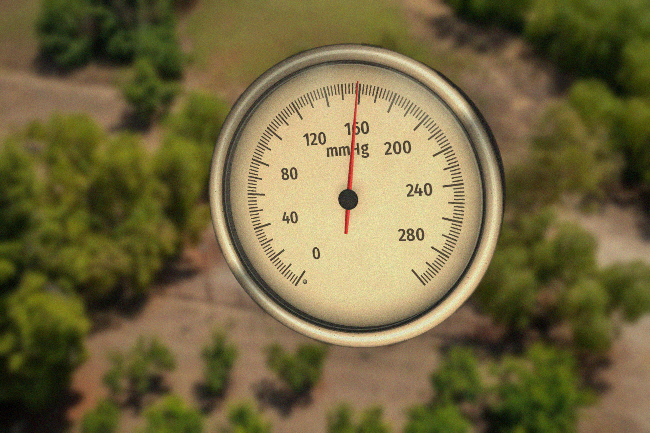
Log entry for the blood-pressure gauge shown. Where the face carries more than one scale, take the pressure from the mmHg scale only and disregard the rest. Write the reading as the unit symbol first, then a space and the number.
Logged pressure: mmHg 160
